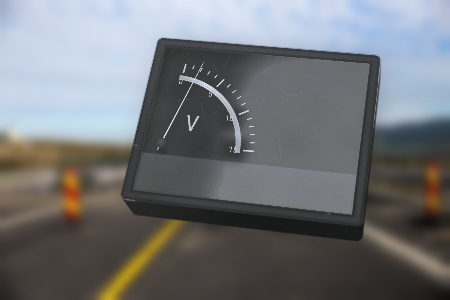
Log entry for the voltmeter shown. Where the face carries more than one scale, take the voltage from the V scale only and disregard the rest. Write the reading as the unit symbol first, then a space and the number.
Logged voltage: V 2
